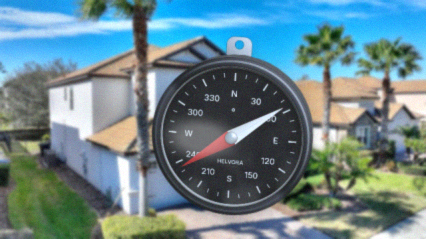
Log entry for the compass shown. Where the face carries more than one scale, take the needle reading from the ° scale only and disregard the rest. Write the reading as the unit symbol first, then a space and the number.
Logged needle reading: ° 235
